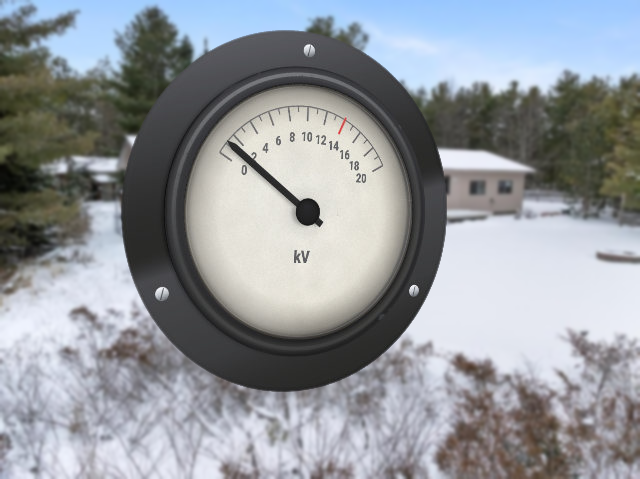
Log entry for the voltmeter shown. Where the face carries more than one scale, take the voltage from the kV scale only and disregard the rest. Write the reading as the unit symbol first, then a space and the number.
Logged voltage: kV 1
